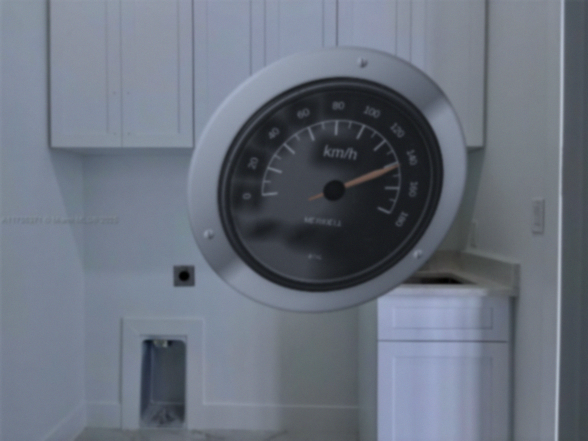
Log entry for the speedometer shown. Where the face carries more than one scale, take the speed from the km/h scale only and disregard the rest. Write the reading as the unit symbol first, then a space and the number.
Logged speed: km/h 140
